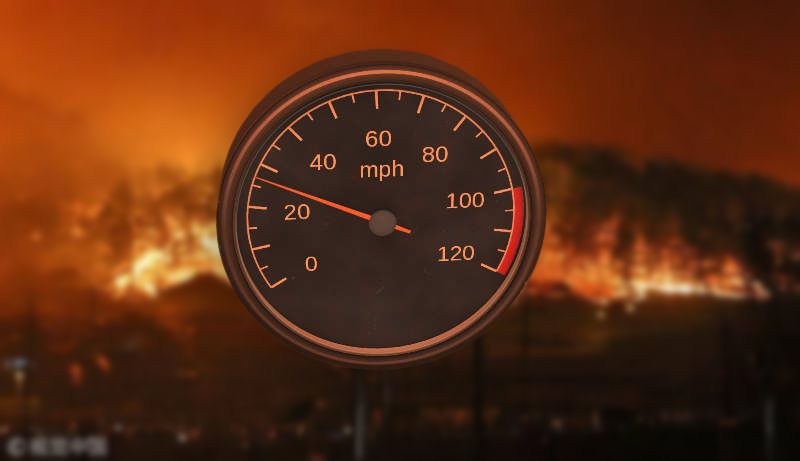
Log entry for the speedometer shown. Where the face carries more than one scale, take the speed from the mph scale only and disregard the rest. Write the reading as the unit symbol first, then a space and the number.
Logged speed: mph 27.5
